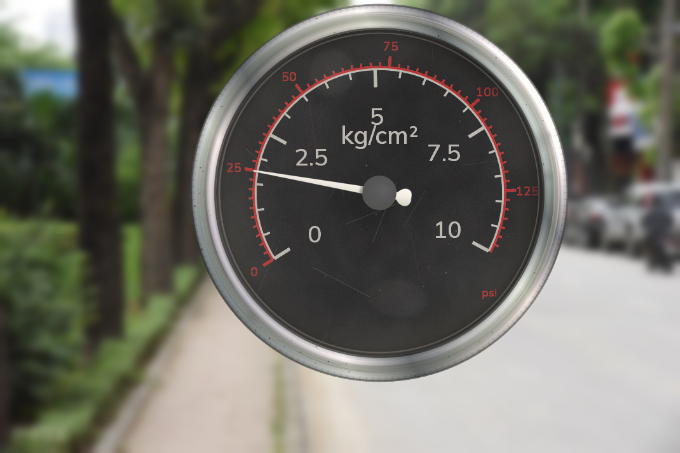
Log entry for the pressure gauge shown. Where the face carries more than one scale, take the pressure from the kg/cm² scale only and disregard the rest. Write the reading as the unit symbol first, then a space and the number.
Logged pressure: kg/cm² 1.75
